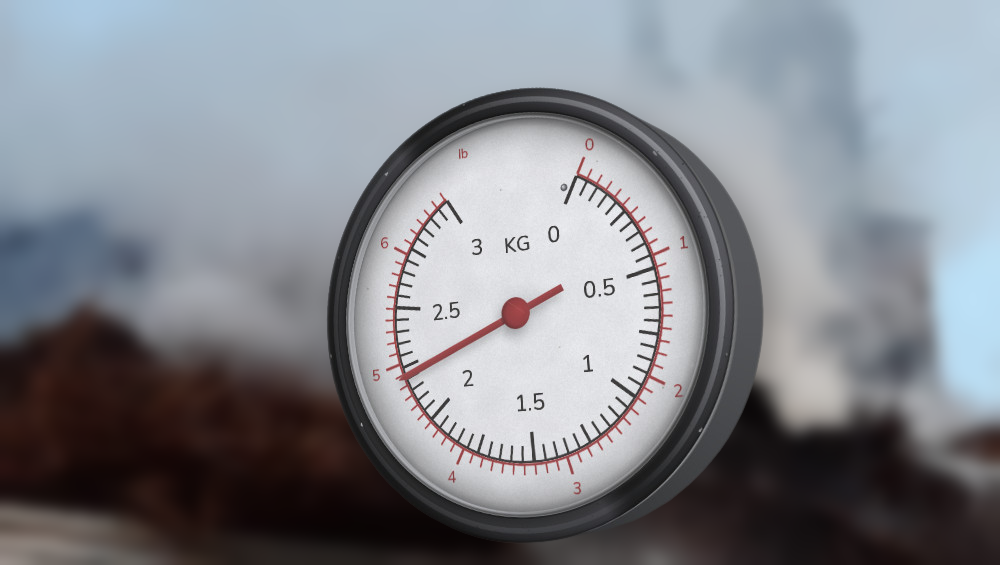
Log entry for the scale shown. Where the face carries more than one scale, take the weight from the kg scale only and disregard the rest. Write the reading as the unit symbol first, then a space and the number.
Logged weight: kg 2.2
